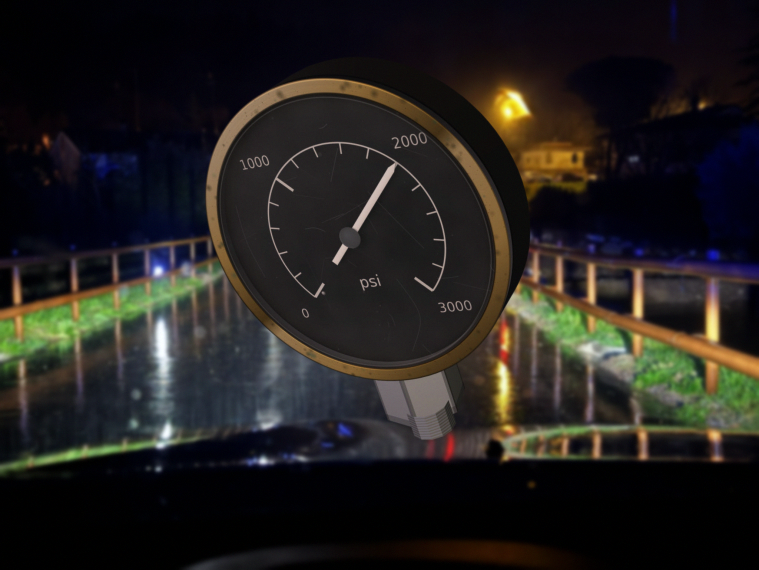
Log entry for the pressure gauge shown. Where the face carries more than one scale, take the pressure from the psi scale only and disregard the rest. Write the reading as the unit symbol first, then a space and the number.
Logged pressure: psi 2000
